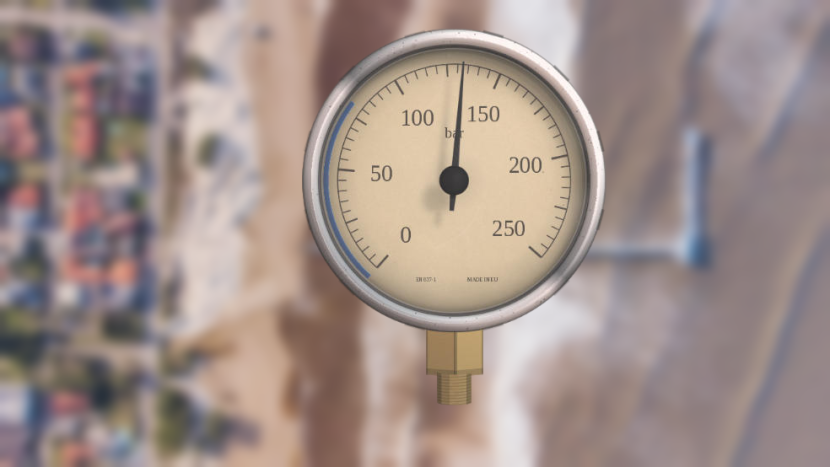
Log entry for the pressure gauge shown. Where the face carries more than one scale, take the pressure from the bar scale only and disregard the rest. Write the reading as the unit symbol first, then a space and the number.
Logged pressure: bar 132.5
